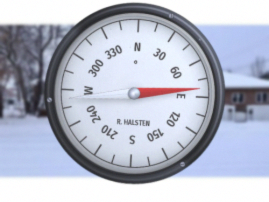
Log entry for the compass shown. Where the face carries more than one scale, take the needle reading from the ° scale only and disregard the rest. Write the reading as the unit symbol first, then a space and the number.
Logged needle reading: ° 82.5
